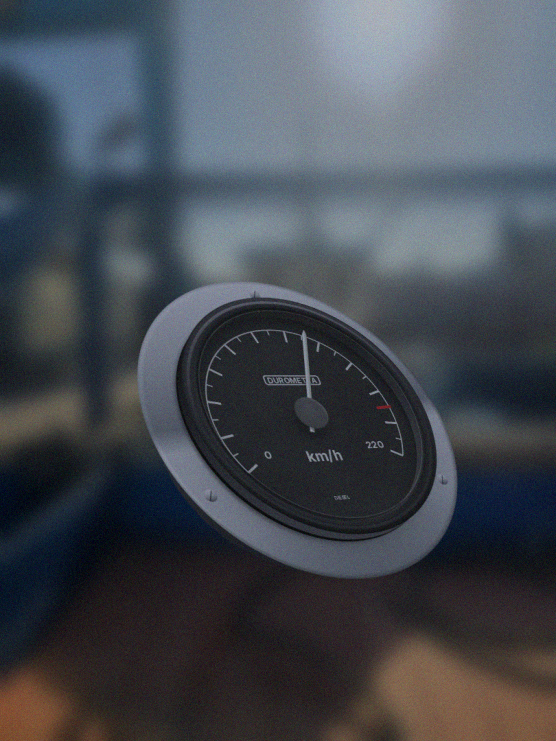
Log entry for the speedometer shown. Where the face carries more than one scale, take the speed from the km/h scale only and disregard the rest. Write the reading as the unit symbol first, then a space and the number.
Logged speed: km/h 130
